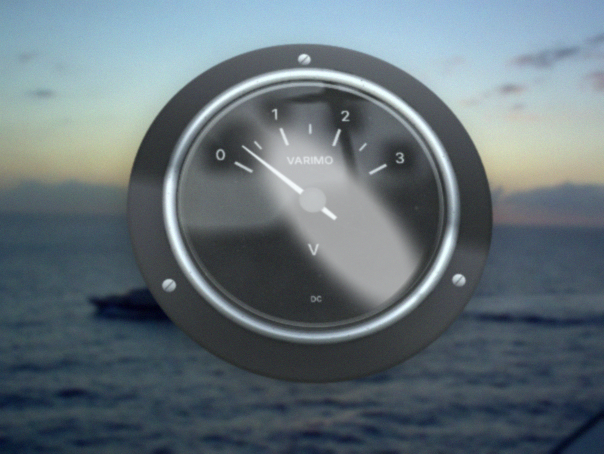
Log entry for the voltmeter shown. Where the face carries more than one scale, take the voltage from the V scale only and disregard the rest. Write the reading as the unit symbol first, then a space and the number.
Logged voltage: V 0.25
